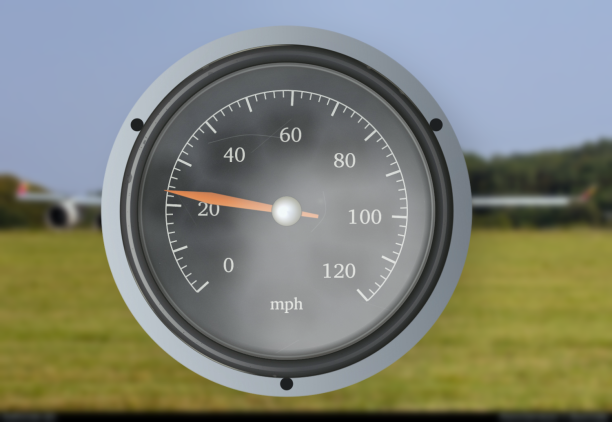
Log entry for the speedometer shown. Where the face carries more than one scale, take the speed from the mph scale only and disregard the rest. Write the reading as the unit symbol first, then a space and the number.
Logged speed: mph 23
